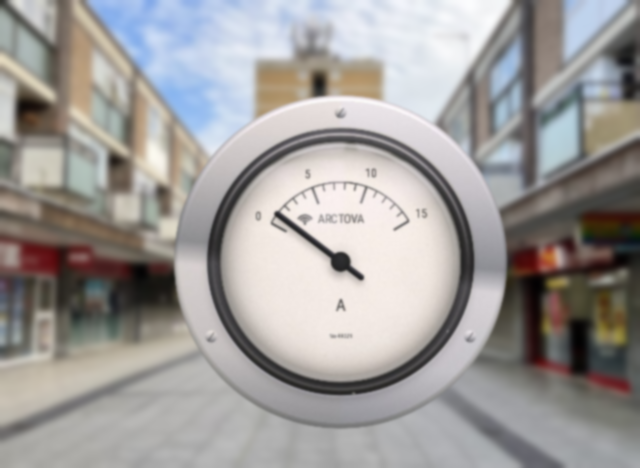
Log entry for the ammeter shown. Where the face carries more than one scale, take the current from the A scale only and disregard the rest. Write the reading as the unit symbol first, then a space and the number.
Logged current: A 1
